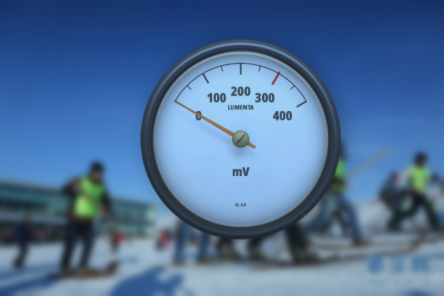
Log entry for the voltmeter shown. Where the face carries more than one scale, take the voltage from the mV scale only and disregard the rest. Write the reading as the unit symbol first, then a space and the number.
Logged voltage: mV 0
